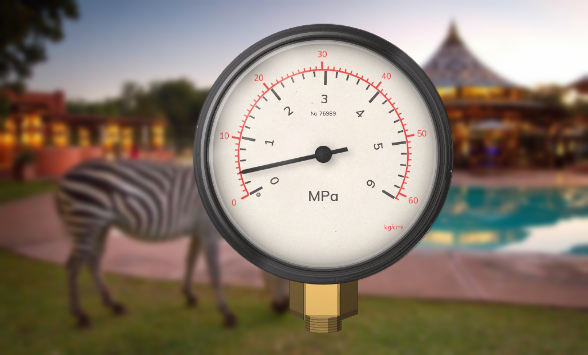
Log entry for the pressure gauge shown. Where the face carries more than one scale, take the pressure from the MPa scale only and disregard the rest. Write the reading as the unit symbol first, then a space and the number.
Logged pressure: MPa 0.4
